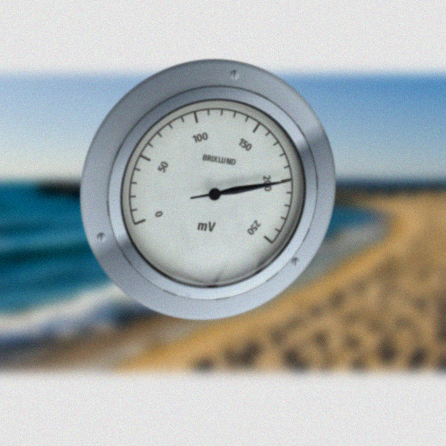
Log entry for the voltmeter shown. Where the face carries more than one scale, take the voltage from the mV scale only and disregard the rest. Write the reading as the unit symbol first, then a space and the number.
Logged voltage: mV 200
